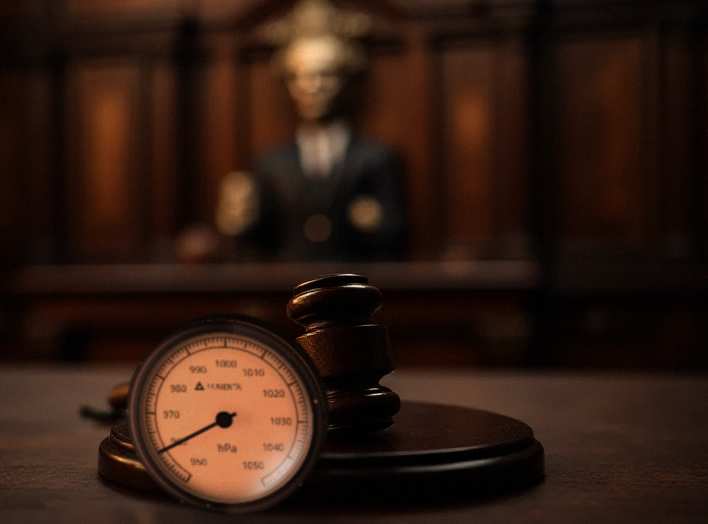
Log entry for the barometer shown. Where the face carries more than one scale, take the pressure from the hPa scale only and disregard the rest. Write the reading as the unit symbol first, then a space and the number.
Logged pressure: hPa 960
